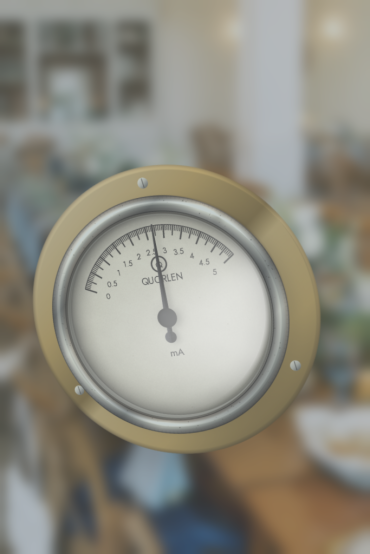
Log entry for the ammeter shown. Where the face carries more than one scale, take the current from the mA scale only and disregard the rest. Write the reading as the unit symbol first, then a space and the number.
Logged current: mA 2.75
